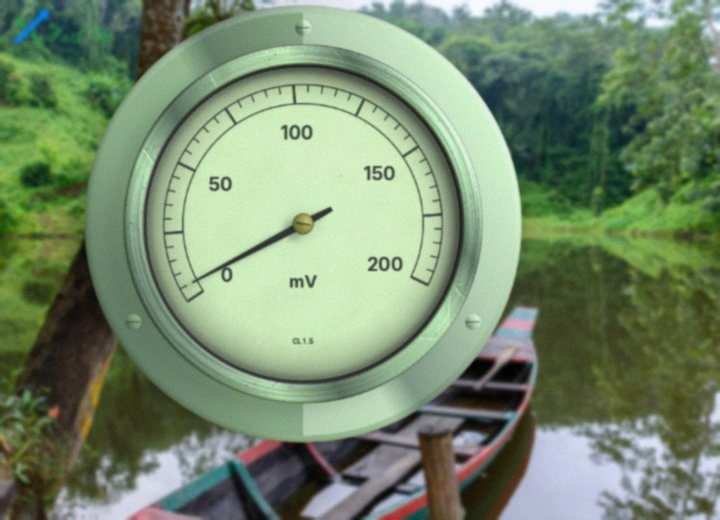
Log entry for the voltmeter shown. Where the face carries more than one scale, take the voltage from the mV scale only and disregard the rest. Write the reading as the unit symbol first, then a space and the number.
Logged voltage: mV 5
